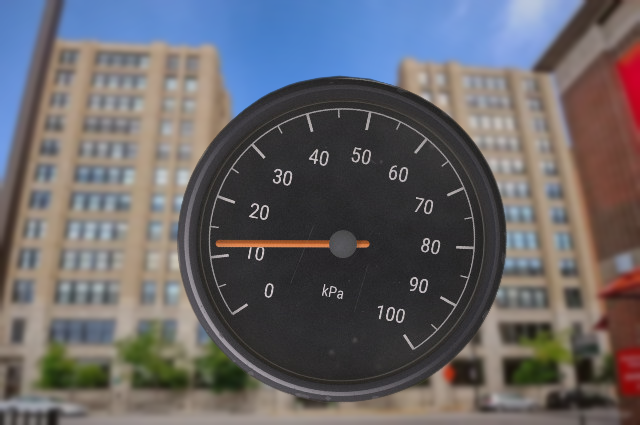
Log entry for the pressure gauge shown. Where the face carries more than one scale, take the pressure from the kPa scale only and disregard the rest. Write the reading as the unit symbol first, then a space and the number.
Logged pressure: kPa 12.5
